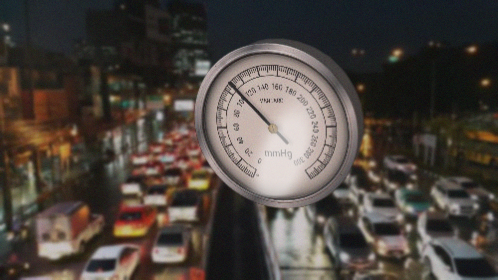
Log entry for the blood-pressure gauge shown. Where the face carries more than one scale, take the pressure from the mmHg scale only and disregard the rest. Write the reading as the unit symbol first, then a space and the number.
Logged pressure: mmHg 110
